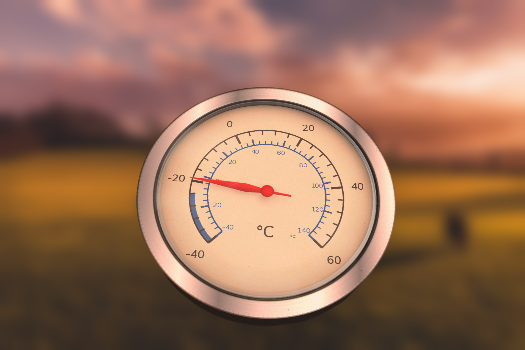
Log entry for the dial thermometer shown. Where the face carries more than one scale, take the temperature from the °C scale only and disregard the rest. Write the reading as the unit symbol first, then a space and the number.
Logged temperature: °C -20
